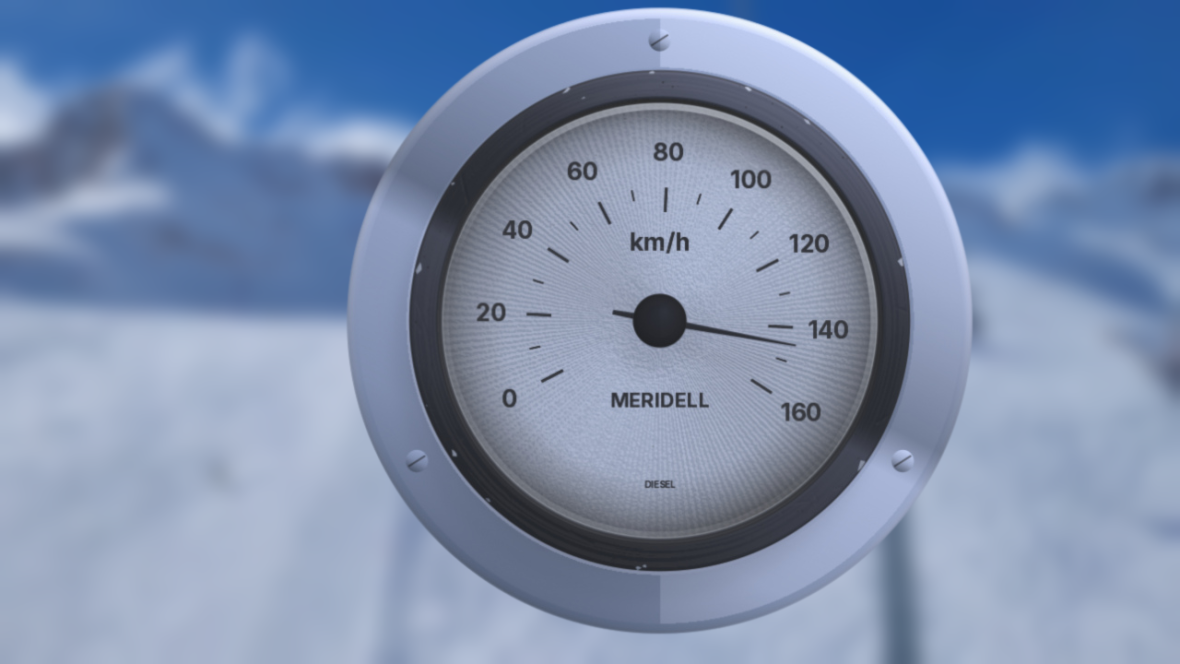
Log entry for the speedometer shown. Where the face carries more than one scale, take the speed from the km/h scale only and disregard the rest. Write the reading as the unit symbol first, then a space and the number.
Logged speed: km/h 145
